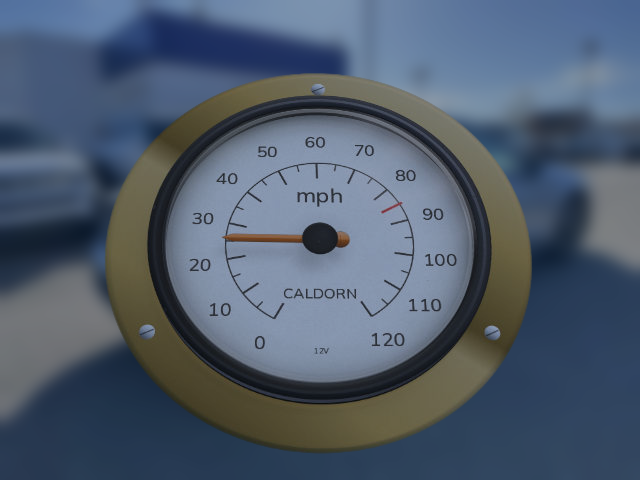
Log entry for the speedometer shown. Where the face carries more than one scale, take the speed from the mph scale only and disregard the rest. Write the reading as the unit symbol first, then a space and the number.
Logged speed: mph 25
